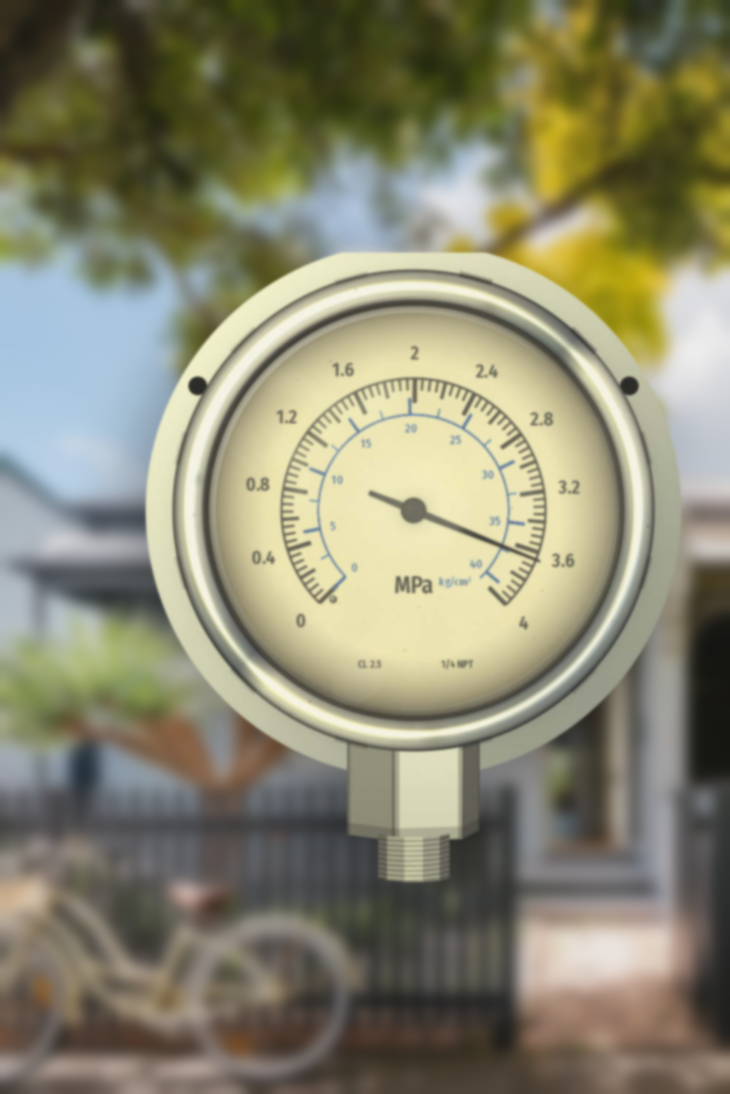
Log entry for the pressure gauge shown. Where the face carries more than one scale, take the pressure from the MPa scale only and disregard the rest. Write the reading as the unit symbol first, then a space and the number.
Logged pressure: MPa 3.65
